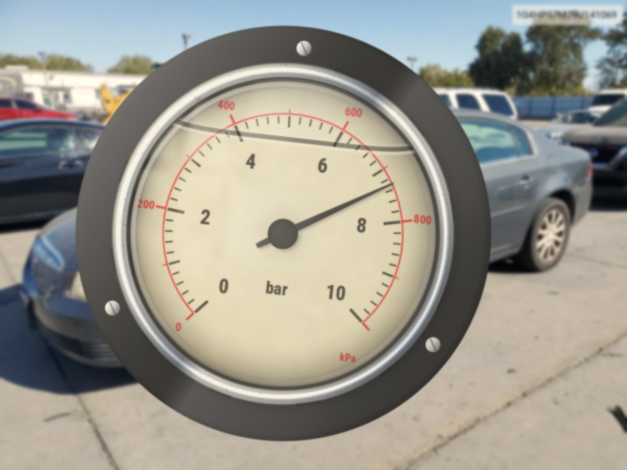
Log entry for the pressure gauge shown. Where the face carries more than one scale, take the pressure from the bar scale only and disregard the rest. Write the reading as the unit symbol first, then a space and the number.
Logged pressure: bar 7.3
